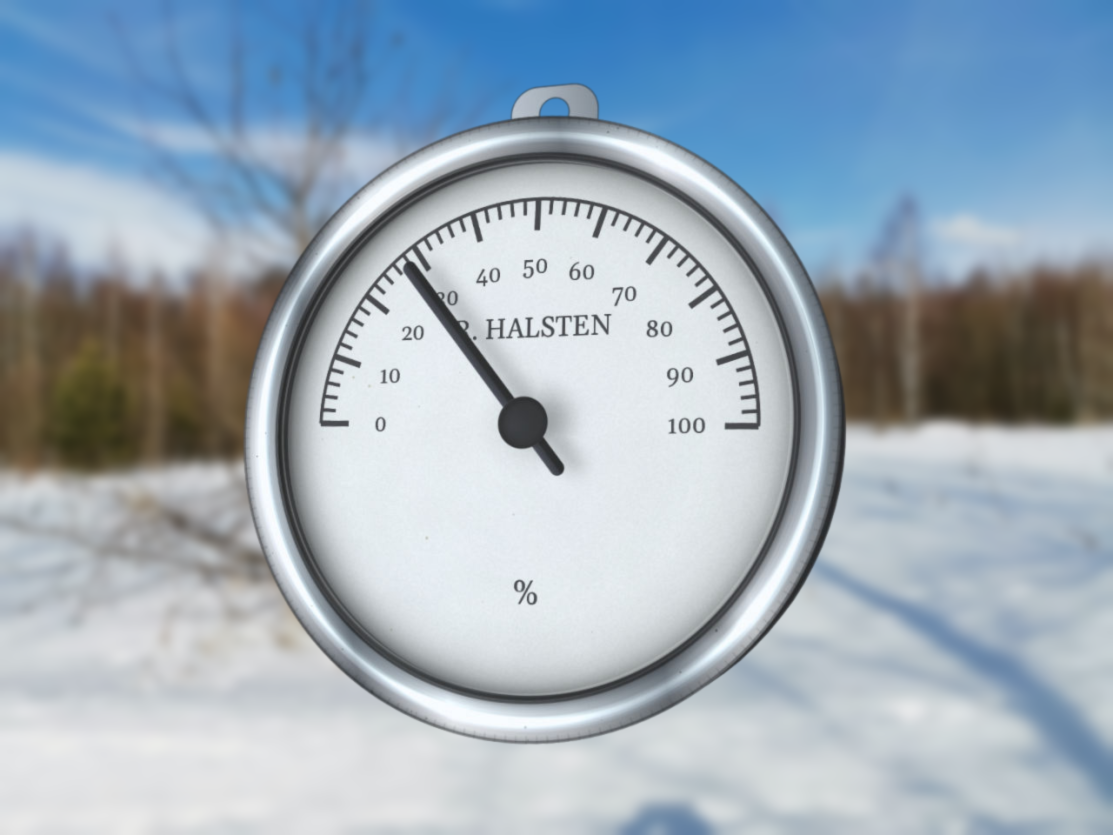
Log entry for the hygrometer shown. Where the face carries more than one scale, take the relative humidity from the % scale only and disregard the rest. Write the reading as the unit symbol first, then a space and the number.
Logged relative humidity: % 28
